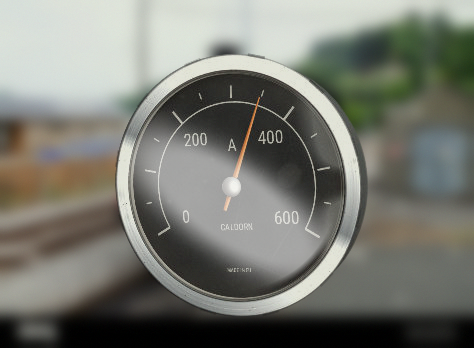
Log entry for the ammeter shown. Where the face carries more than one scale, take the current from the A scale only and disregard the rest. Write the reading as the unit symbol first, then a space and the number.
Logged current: A 350
